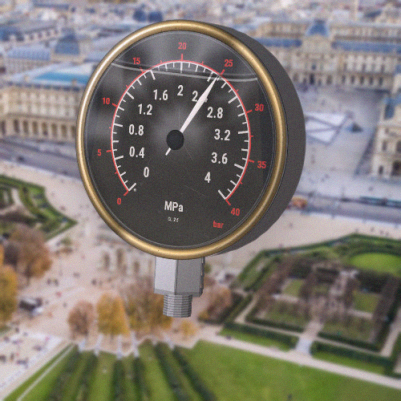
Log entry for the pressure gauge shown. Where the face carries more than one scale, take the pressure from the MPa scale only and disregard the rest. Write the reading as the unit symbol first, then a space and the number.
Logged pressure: MPa 2.5
